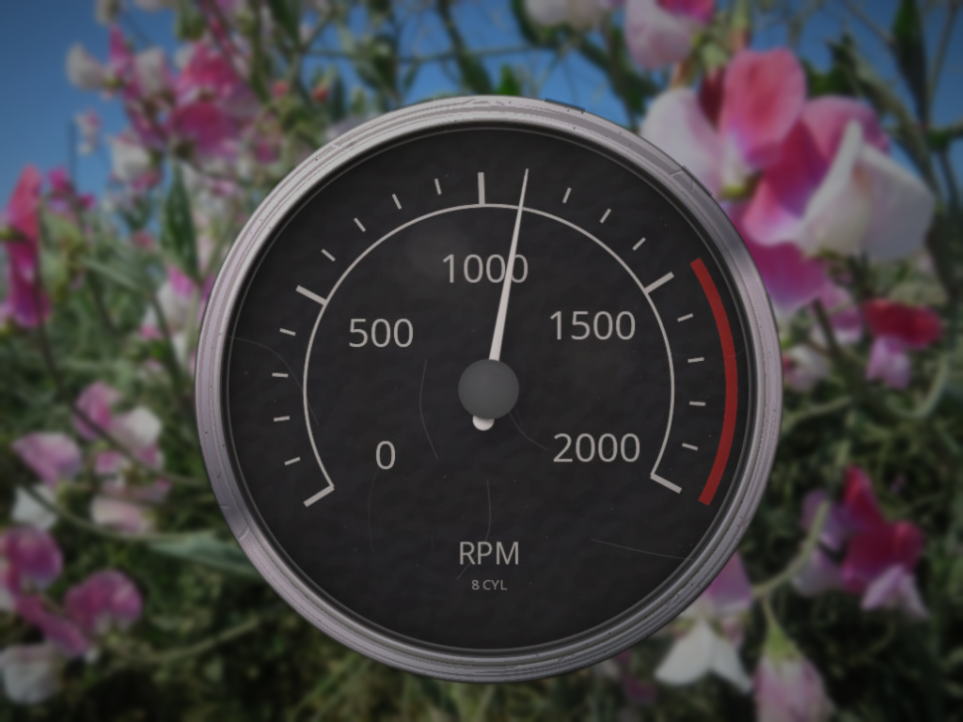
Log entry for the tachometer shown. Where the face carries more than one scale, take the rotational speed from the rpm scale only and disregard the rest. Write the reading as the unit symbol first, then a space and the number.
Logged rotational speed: rpm 1100
